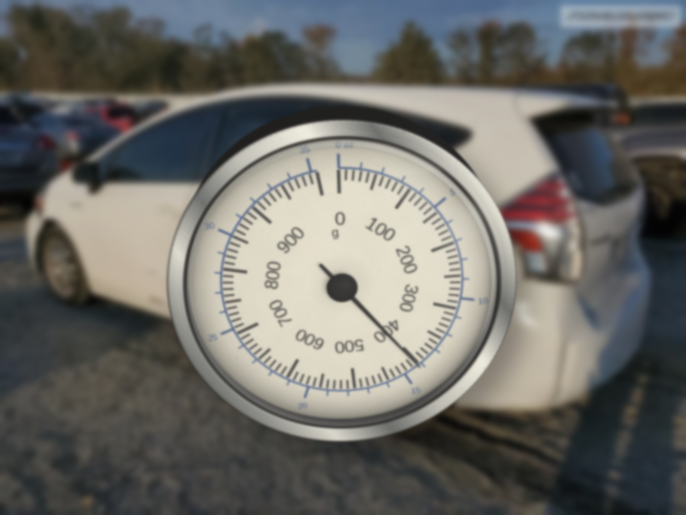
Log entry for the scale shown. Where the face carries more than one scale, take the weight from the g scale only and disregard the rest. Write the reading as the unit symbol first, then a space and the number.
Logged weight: g 400
